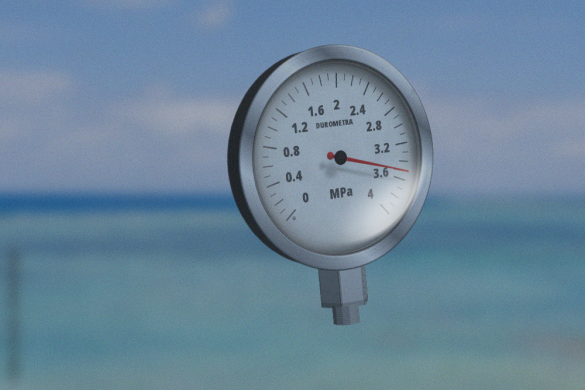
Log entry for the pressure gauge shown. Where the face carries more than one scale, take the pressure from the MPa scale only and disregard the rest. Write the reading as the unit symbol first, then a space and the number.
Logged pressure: MPa 3.5
